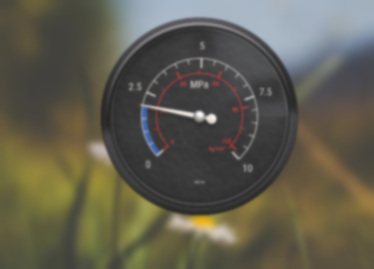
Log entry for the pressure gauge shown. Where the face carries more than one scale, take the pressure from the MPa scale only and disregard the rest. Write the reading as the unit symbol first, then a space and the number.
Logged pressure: MPa 2
